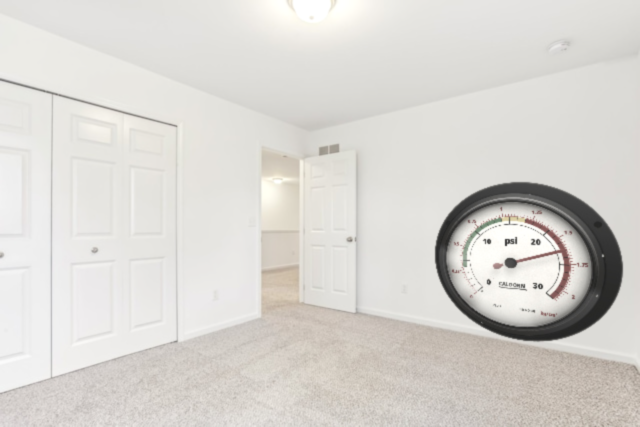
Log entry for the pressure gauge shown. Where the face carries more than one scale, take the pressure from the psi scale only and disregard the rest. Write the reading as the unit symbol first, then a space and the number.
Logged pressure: psi 23
